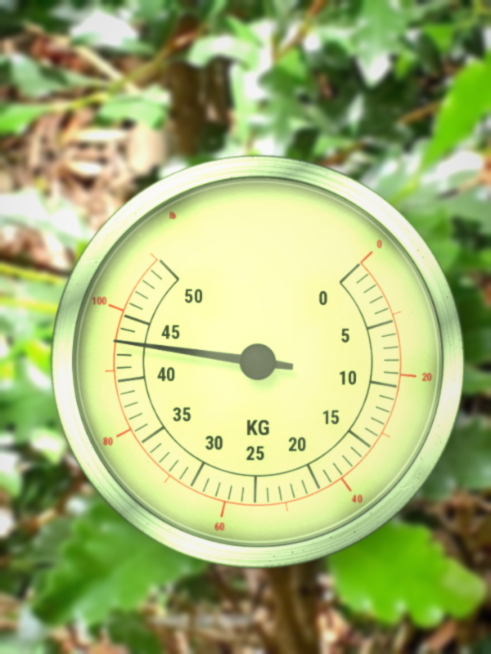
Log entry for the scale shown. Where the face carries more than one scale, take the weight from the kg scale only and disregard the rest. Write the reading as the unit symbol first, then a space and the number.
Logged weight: kg 43
